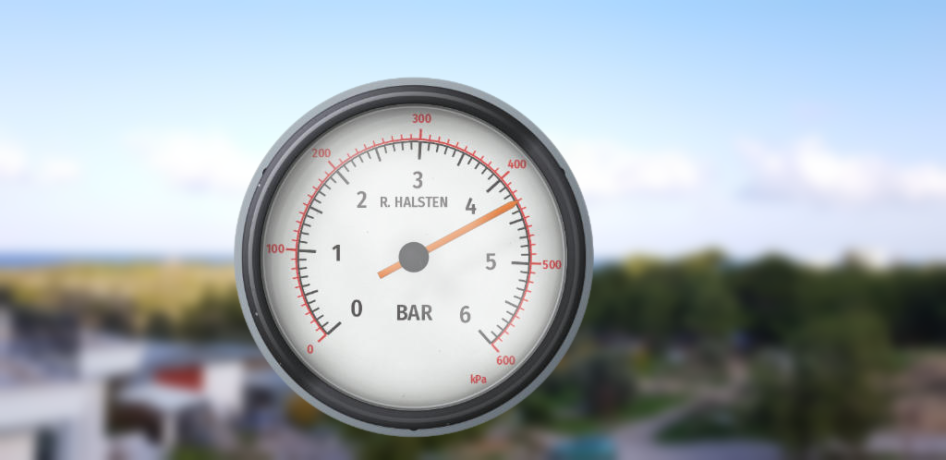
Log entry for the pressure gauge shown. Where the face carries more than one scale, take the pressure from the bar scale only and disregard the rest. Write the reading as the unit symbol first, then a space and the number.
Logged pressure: bar 4.3
